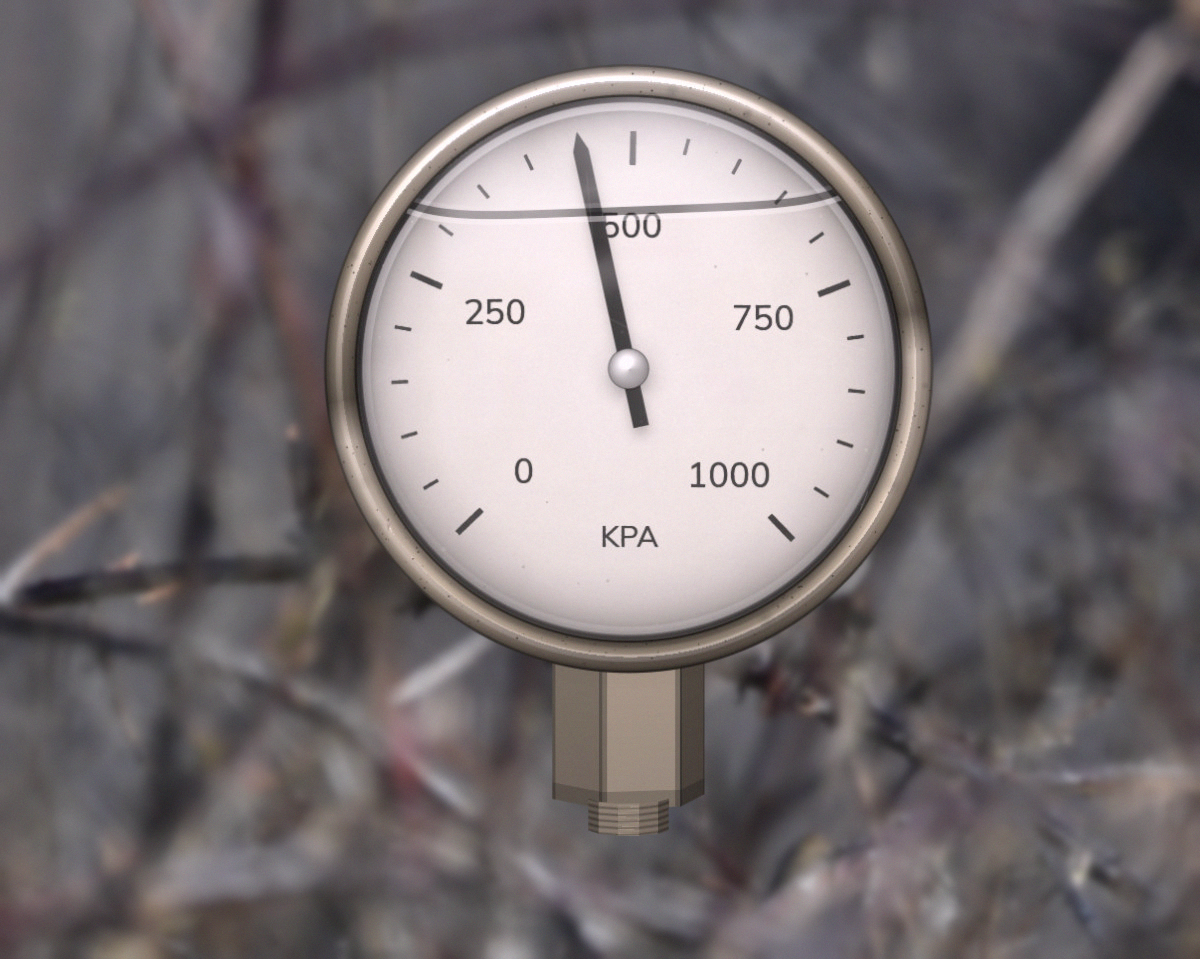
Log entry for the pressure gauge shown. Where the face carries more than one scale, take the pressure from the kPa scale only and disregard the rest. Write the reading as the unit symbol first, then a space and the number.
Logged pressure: kPa 450
